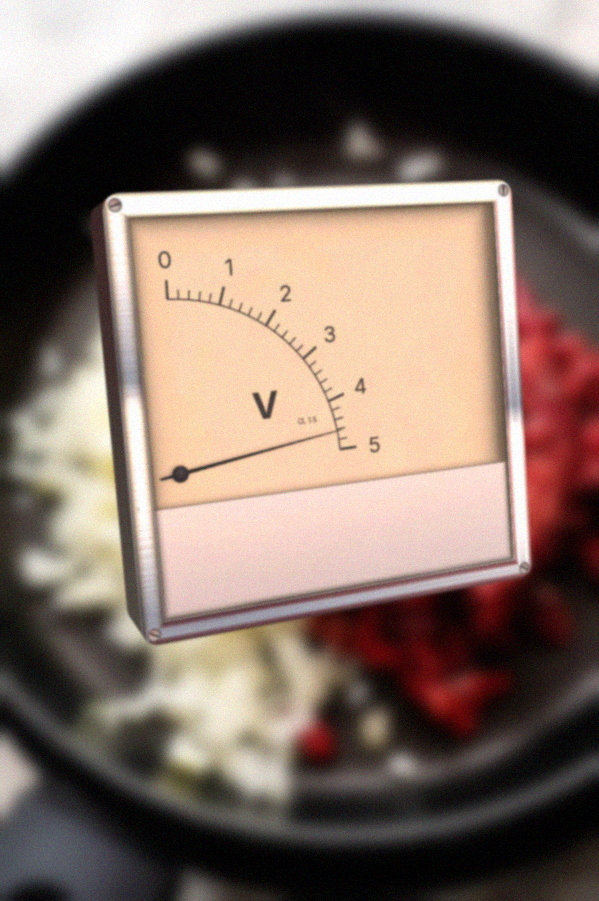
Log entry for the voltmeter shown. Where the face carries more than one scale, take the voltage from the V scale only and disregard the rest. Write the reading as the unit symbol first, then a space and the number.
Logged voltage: V 4.6
